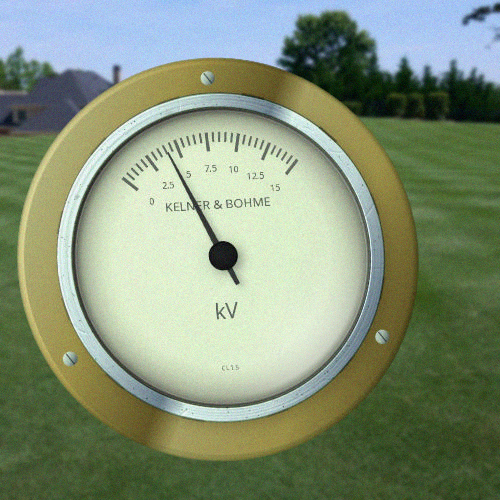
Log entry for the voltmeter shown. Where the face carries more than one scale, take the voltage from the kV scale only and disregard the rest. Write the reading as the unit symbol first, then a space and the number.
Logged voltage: kV 4
